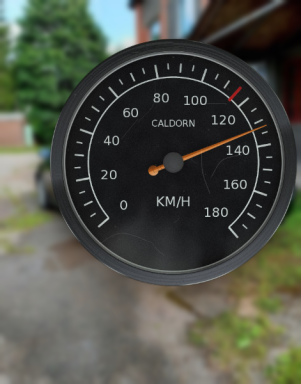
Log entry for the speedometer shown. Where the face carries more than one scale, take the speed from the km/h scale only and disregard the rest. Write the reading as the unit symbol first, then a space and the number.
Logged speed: km/h 132.5
